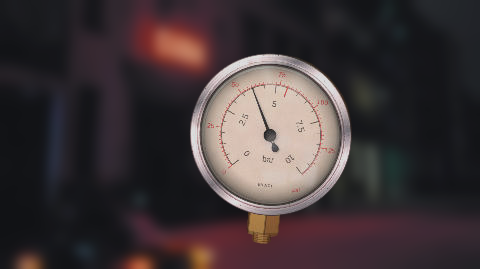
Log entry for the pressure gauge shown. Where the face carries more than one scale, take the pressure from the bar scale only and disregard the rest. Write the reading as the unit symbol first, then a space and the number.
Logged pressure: bar 4
